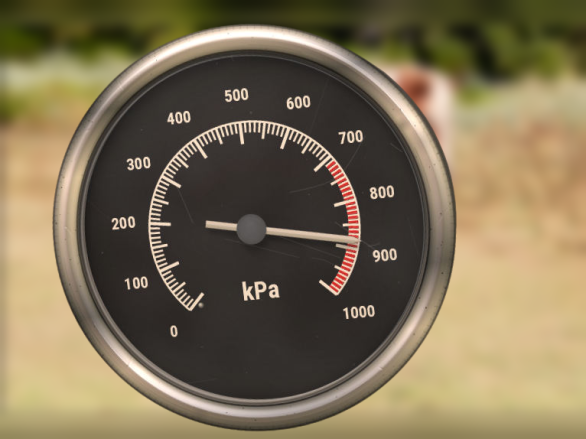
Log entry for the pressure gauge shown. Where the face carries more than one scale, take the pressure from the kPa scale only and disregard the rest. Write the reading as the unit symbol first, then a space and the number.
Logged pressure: kPa 880
